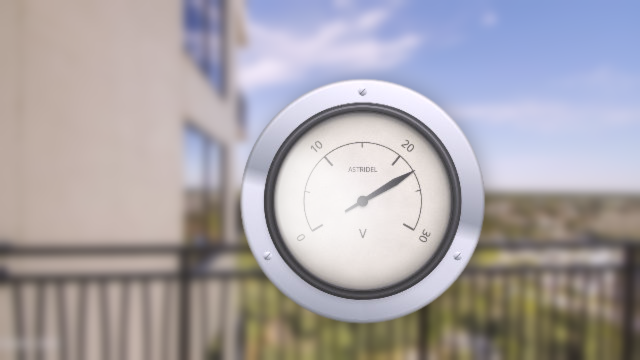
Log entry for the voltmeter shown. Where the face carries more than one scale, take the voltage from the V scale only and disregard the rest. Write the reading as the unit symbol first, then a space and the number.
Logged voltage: V 22.5
